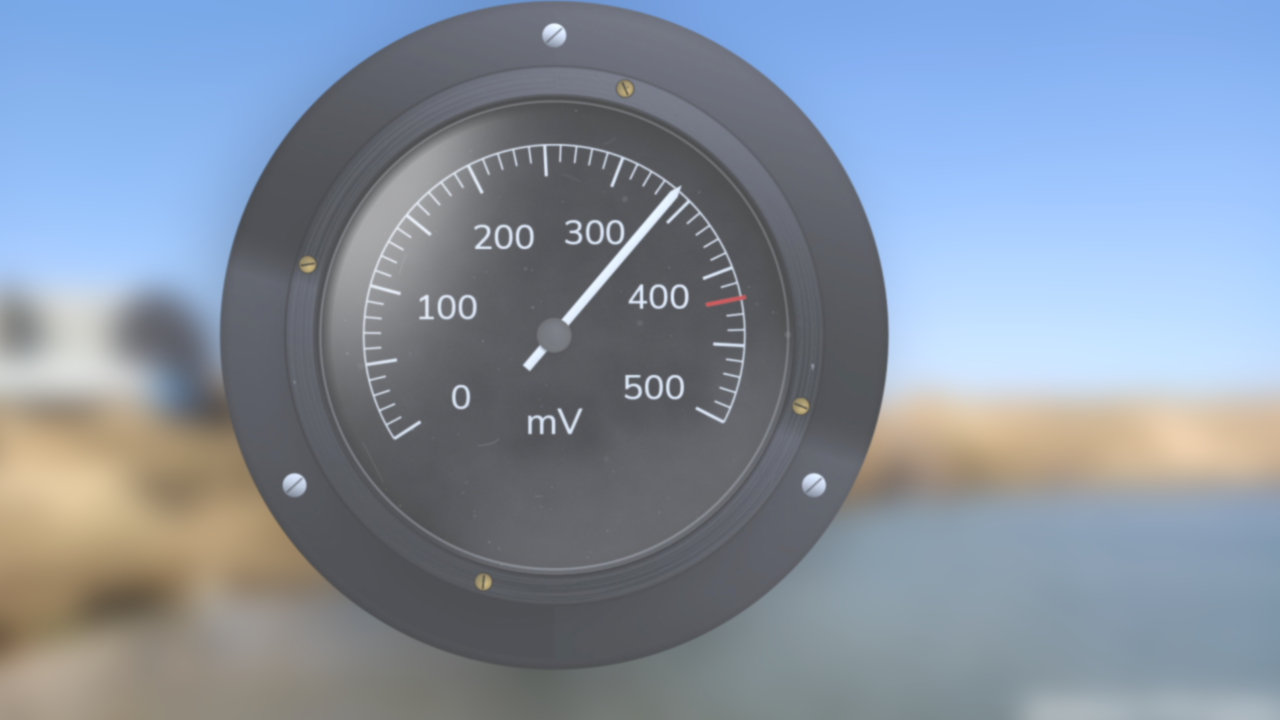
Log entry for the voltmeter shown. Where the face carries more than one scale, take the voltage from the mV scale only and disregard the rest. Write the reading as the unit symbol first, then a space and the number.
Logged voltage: mV 340
